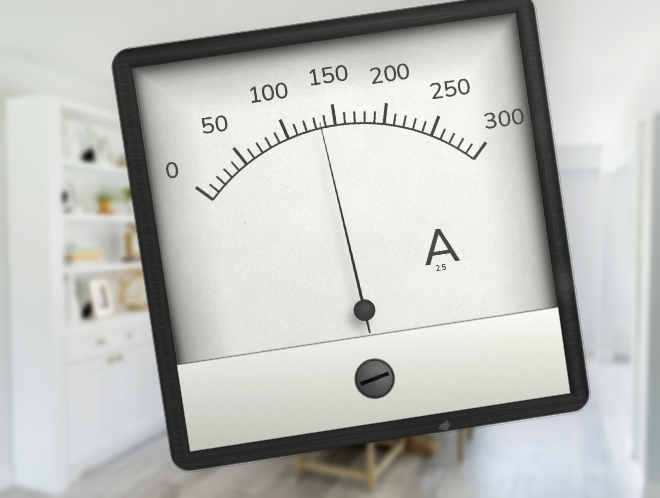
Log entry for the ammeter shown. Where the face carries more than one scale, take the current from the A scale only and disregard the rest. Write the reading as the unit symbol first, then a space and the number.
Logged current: A 135
